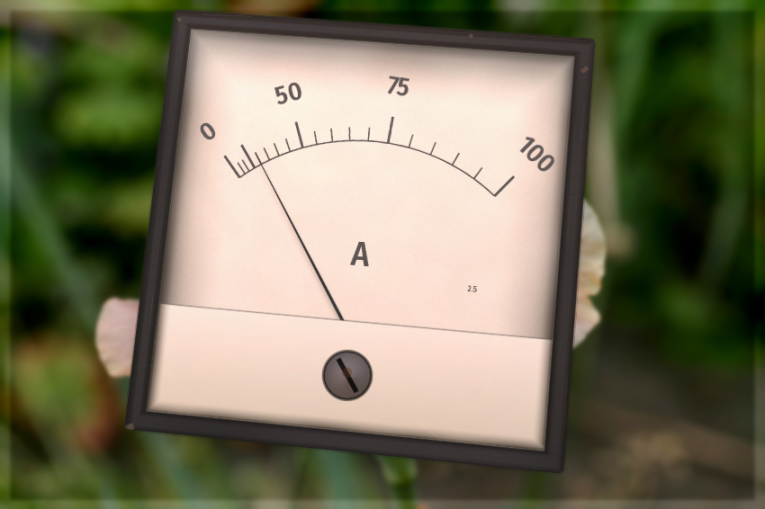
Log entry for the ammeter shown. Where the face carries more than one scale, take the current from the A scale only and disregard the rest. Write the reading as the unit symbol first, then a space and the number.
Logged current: A 30
